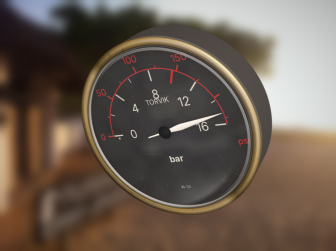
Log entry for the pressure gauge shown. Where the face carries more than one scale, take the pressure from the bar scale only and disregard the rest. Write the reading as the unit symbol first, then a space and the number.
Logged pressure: bar 15
